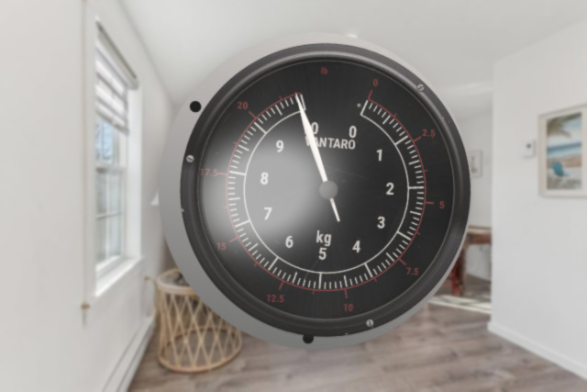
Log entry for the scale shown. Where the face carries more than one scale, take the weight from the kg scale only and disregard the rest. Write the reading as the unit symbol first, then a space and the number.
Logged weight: kg 9.9
